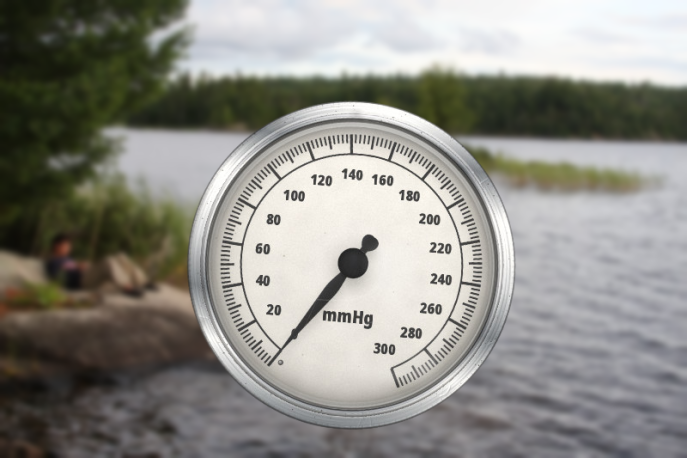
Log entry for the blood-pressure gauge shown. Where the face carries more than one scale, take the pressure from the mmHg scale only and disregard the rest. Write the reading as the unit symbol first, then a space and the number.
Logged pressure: mmHg 0
